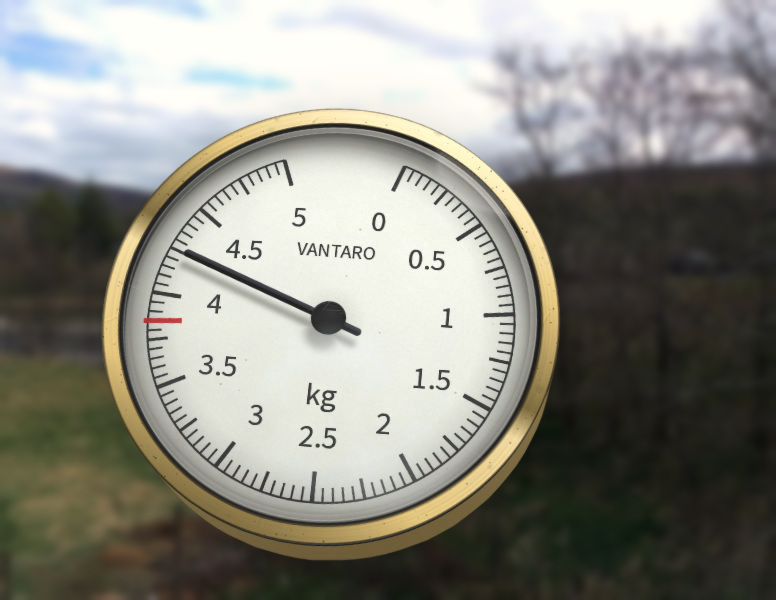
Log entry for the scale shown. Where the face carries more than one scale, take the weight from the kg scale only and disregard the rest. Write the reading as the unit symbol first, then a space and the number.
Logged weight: kg 4.25
